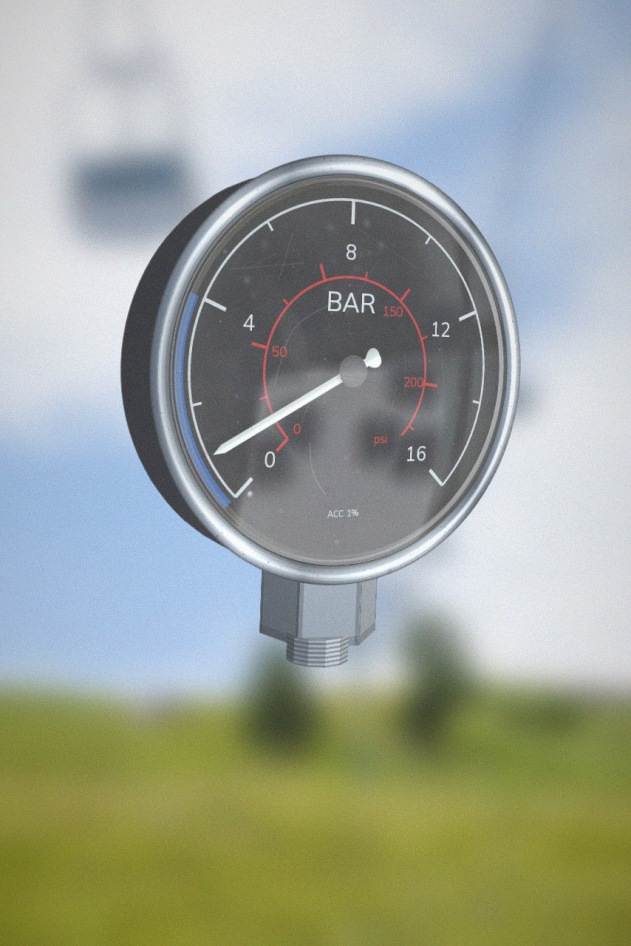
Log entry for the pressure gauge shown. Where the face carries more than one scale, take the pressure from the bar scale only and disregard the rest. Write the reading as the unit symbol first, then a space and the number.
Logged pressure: bar 1
